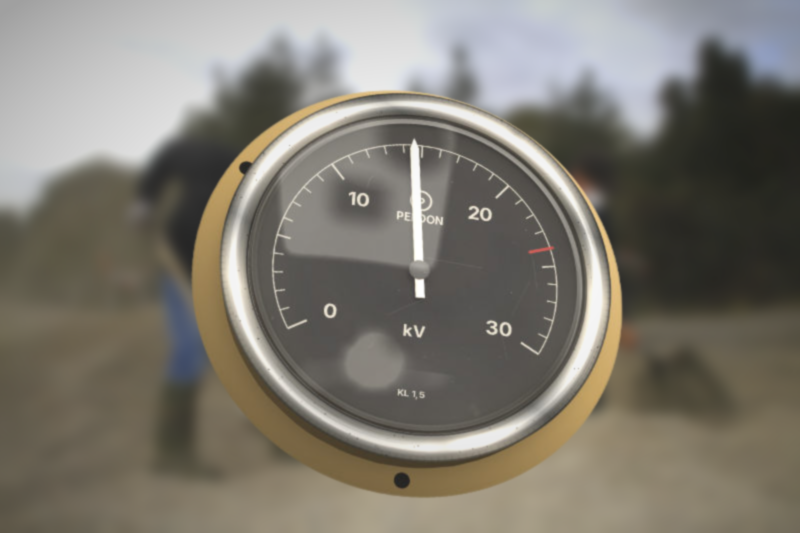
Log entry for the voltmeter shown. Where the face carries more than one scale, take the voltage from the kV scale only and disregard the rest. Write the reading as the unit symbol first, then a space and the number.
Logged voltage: kV 14.5
